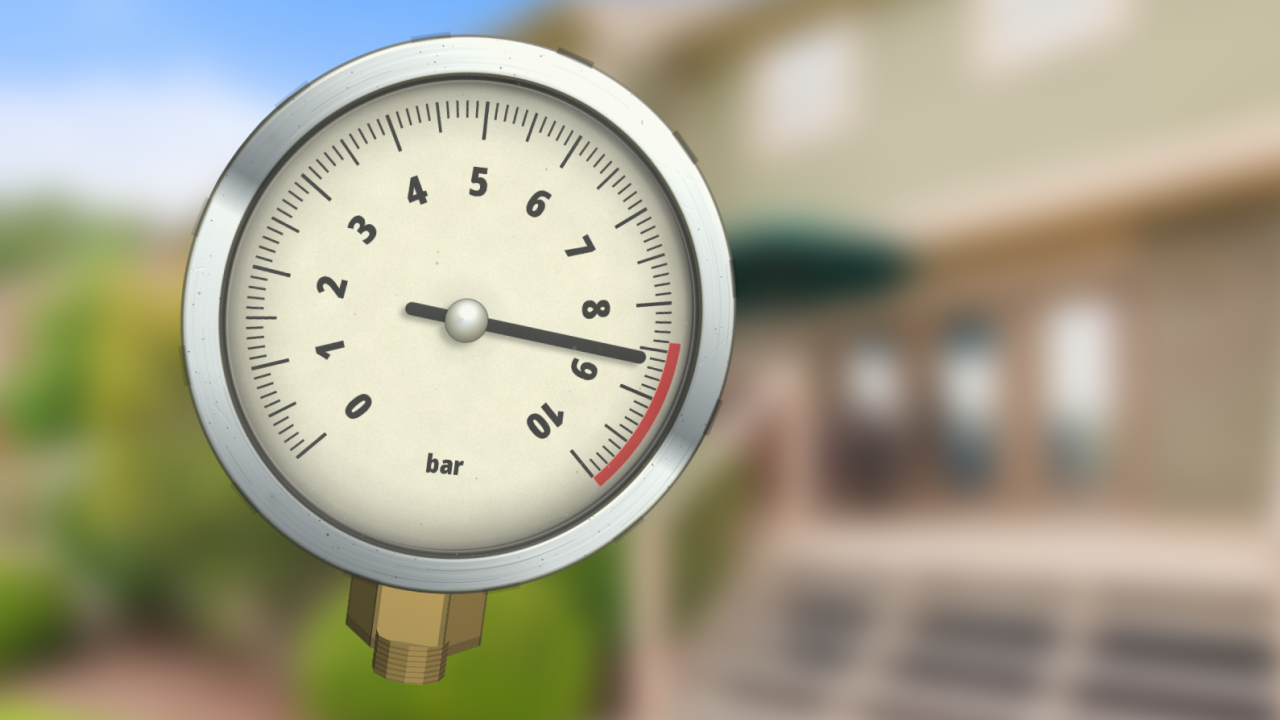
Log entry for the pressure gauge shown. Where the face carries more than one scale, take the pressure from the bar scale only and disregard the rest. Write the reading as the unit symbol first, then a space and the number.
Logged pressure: bar 8.6
